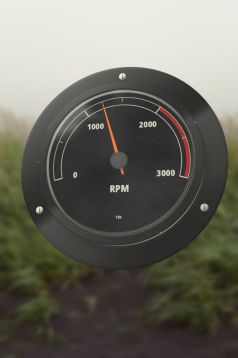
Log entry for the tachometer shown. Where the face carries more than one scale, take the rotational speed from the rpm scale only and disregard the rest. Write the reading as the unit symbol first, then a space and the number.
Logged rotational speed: rpm 1250
